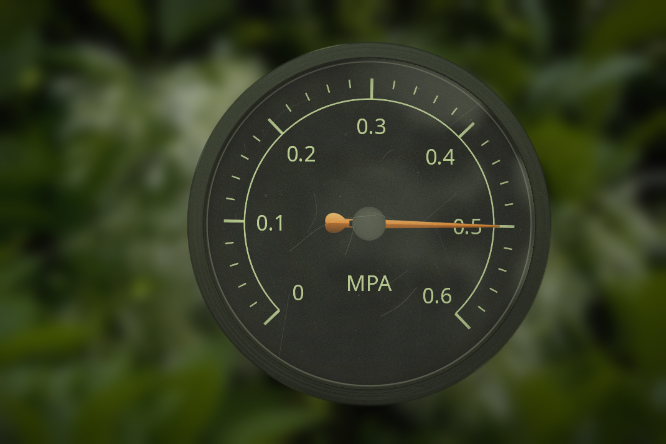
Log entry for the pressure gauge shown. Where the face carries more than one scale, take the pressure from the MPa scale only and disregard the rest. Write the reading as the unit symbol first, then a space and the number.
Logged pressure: MPa 0.5
